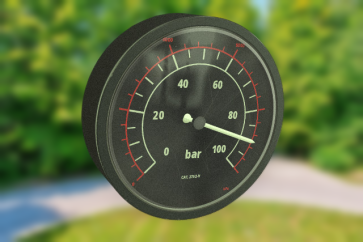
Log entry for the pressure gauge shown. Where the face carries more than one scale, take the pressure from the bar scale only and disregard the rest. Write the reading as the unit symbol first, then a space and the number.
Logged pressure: bar 90
